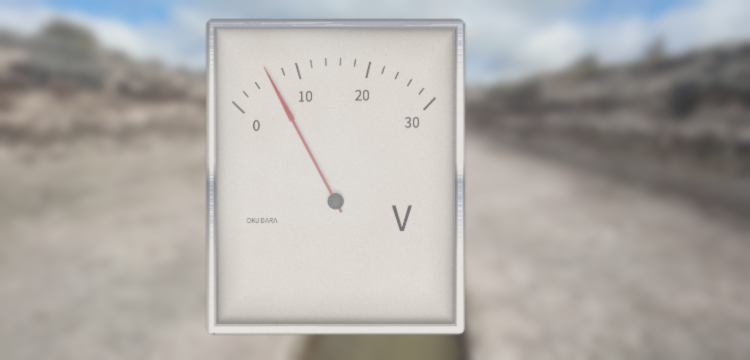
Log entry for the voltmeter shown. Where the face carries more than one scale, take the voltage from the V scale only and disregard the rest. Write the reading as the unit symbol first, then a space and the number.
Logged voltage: V 6
